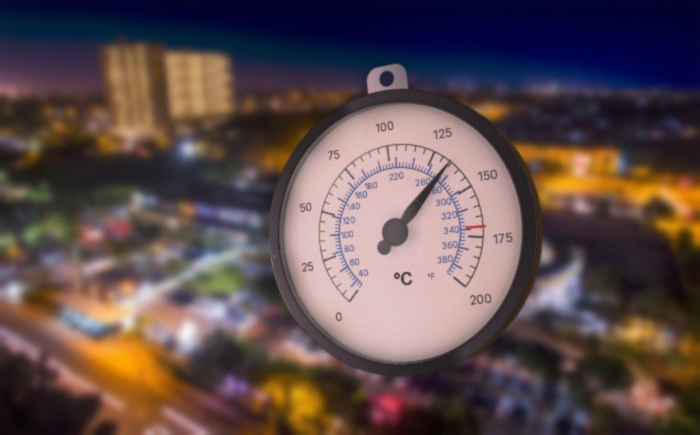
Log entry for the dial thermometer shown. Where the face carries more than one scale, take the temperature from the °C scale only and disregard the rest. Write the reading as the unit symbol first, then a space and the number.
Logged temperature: °C 135
